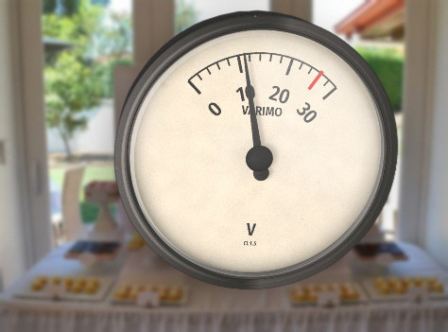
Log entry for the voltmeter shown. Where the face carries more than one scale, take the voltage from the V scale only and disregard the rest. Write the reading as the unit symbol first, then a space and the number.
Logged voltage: V 11
